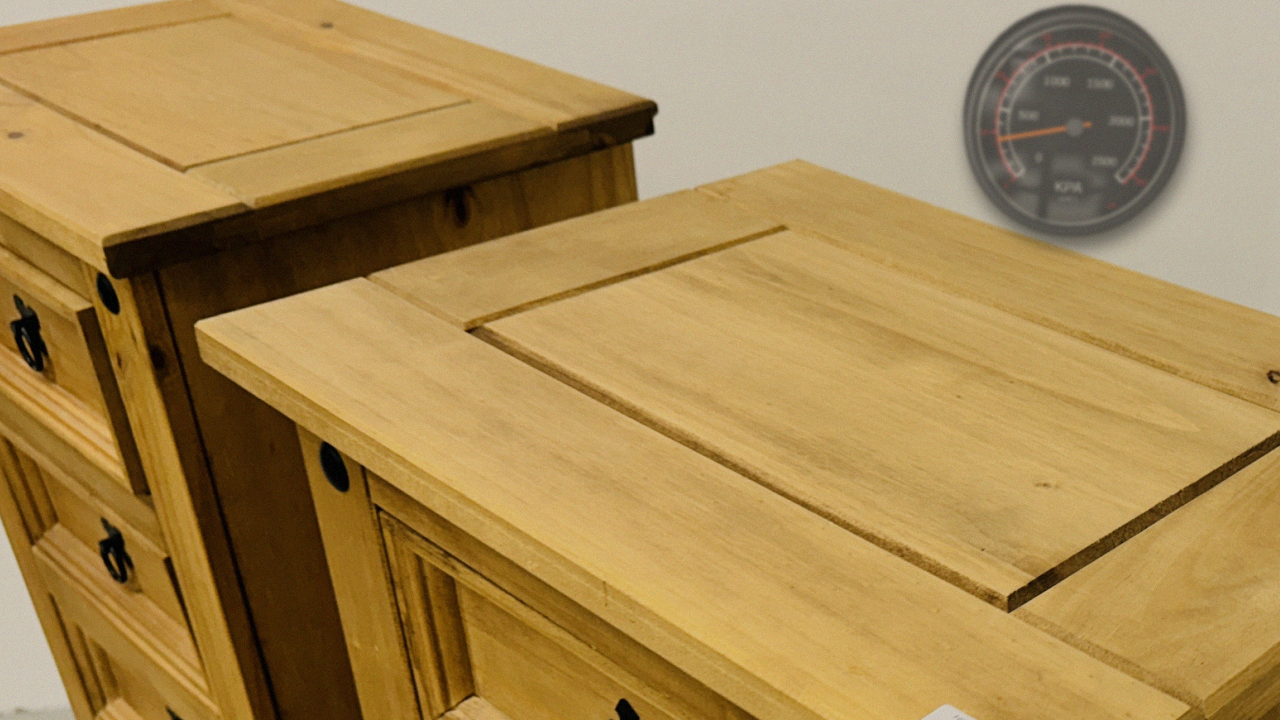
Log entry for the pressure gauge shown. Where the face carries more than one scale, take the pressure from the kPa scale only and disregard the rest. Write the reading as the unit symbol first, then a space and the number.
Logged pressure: kPa 300
